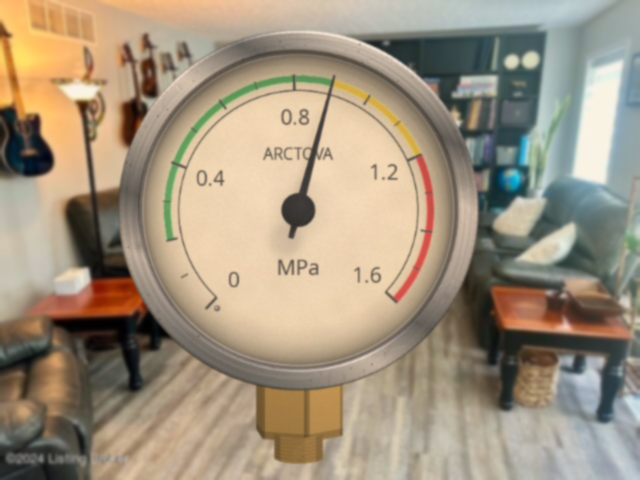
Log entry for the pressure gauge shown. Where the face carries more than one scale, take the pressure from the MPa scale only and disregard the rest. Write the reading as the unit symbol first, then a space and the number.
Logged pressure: MPa 0.9
